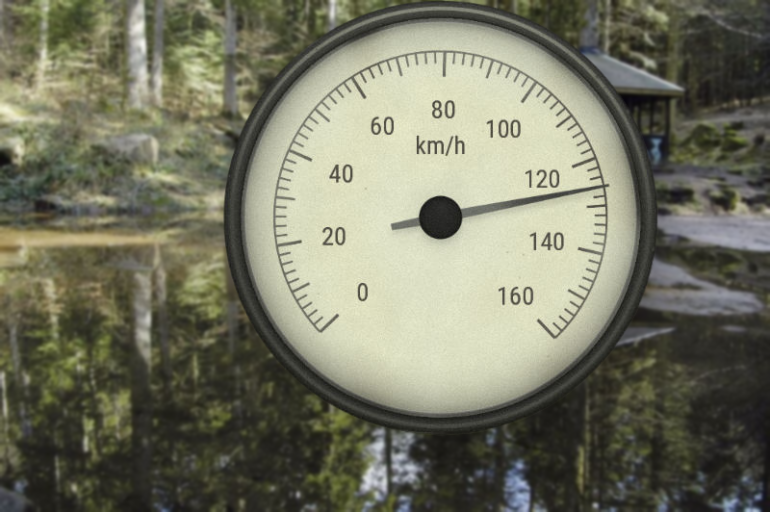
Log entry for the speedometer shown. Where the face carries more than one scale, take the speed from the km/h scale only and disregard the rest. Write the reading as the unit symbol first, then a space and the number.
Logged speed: km/h 126
